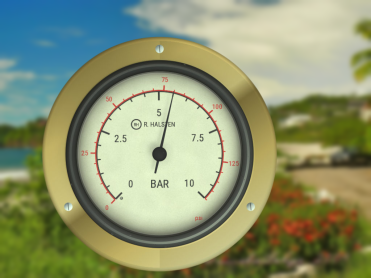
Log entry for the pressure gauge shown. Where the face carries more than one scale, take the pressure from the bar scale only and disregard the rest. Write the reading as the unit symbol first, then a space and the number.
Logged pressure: bar 5.5
